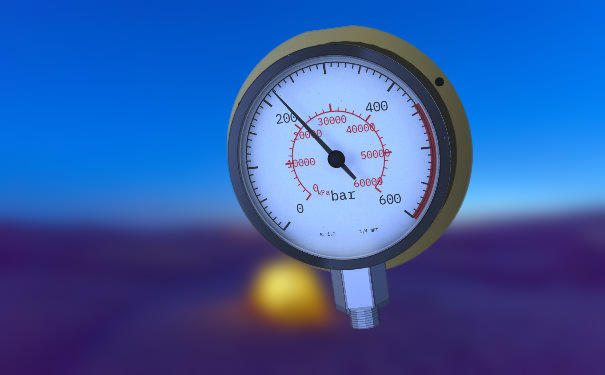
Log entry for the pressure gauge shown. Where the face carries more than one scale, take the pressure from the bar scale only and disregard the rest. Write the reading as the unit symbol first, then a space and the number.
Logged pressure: bar 220
